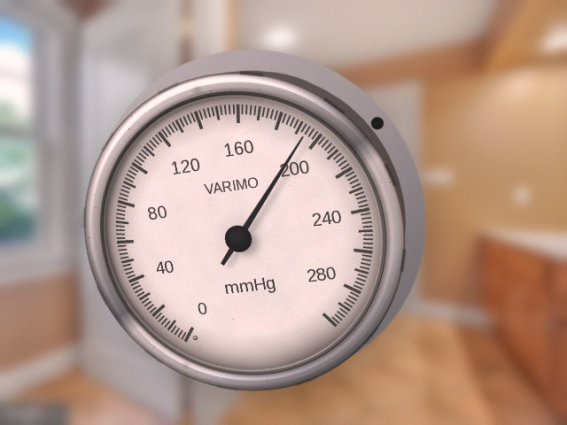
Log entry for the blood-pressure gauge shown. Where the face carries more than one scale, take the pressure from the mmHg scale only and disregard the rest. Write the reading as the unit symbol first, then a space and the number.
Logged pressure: mmHg 194
